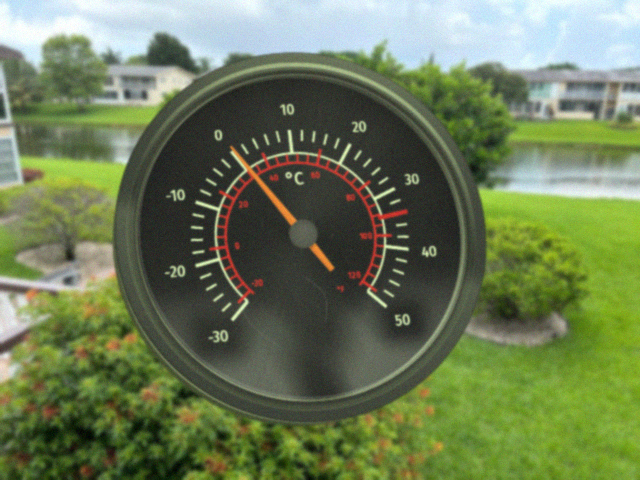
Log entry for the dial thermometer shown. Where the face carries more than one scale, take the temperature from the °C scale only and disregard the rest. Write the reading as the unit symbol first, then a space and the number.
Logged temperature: °C 0
